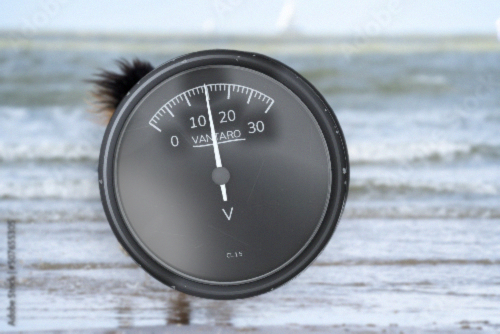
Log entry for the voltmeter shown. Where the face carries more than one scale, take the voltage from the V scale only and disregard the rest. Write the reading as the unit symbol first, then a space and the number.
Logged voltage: V 15
